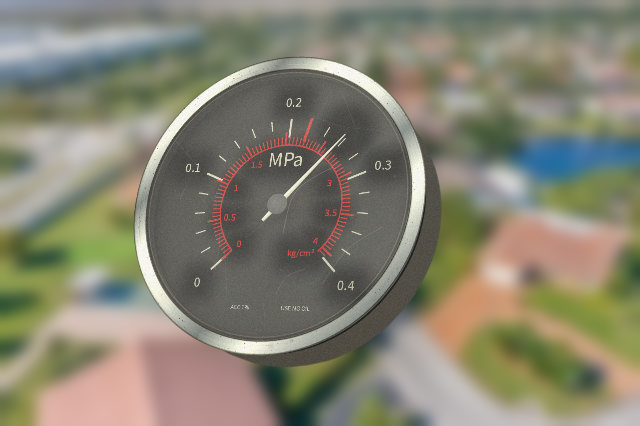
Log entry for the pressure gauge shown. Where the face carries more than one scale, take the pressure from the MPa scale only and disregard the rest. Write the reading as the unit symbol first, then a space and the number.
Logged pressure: MPa 0.26
